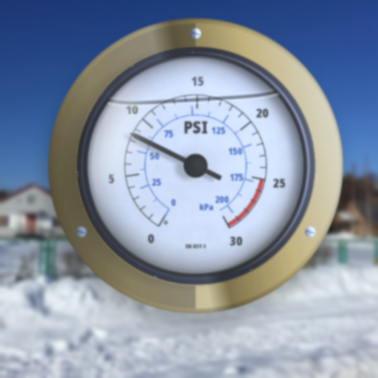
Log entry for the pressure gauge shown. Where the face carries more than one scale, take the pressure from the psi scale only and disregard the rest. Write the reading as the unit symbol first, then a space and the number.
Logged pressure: psi 8.5
